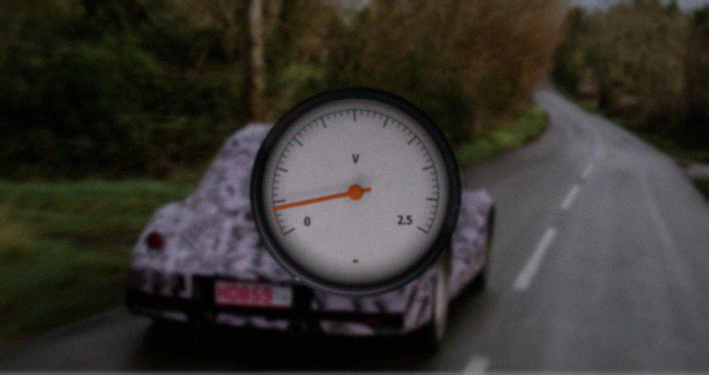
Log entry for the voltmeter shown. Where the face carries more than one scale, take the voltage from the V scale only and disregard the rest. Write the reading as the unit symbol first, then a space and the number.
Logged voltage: V 0.2
